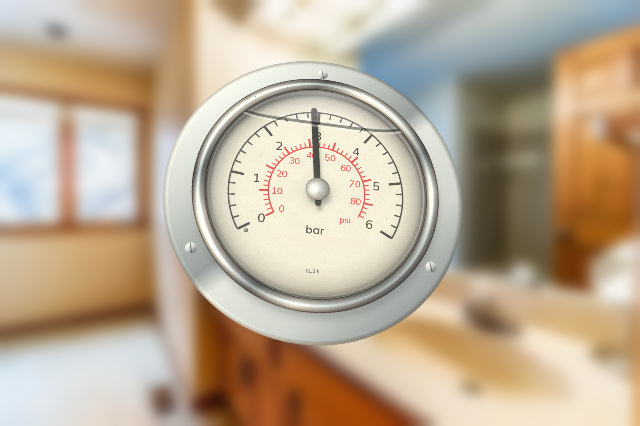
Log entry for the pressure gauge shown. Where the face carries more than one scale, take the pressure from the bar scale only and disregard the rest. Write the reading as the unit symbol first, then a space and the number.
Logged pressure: bar 2.9
